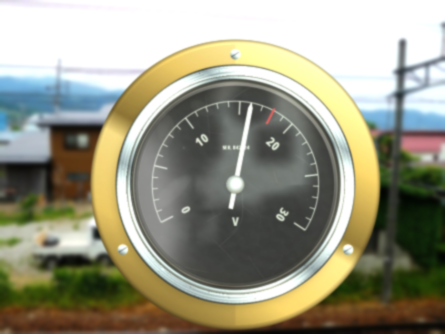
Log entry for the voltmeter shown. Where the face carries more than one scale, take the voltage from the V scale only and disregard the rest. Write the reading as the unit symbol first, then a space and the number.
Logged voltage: V 16
